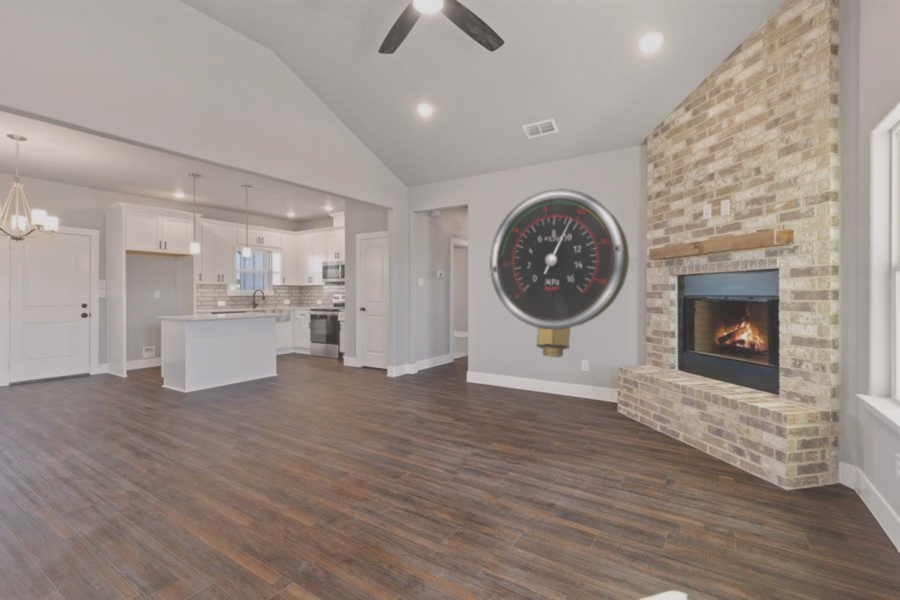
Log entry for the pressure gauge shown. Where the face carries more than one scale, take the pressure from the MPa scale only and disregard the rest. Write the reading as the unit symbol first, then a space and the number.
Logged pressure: MPa 9.5
